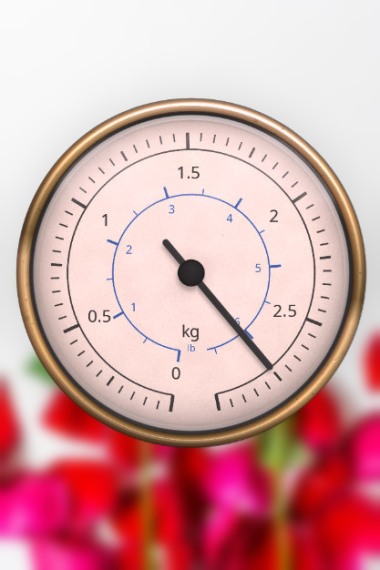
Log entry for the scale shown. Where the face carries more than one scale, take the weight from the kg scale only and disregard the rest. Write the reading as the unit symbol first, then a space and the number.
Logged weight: kg 2.75
